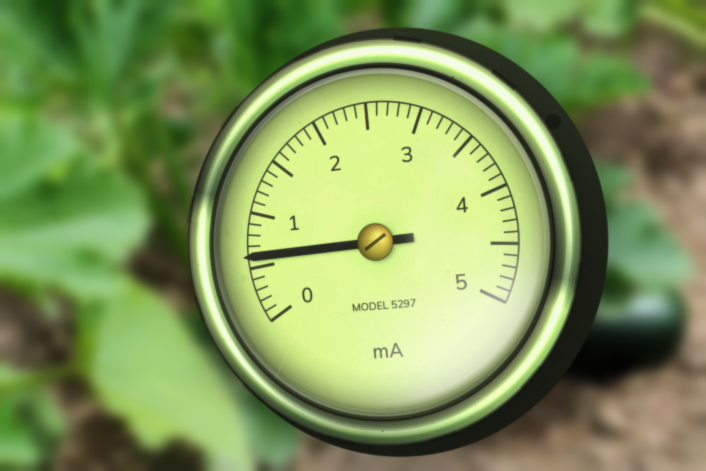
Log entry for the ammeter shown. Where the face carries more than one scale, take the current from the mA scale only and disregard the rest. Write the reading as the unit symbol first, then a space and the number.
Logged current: mA 0.6
